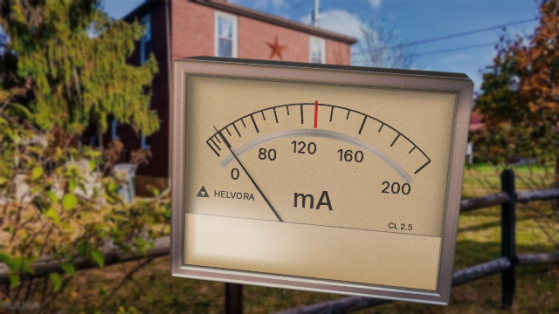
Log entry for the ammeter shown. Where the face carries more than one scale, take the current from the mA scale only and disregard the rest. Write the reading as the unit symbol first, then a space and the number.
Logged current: mA 40
